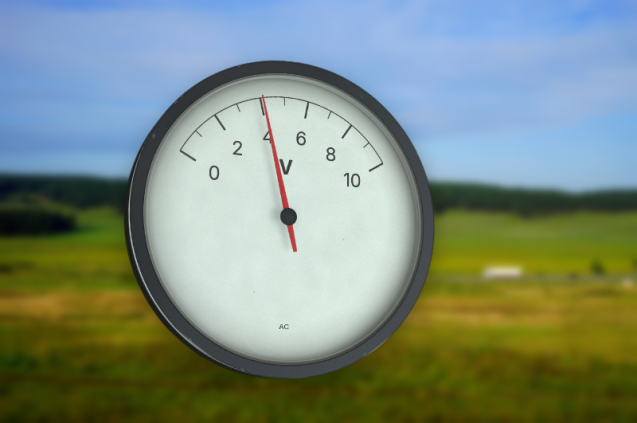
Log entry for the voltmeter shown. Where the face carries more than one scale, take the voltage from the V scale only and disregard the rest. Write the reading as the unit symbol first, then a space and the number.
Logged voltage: V 4
